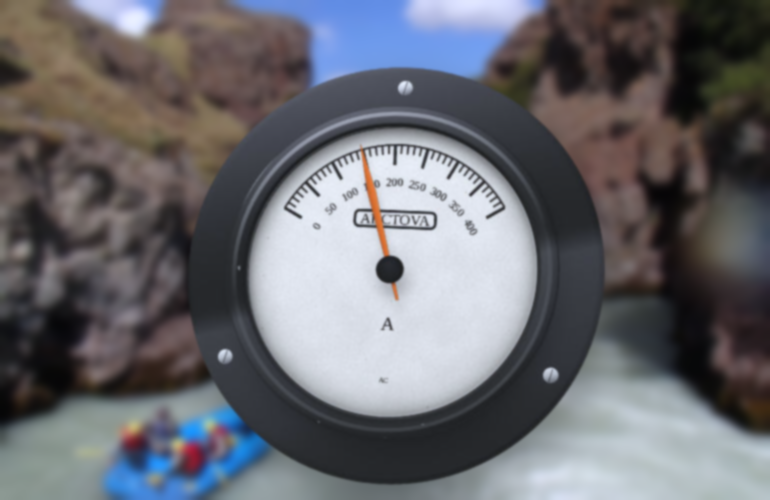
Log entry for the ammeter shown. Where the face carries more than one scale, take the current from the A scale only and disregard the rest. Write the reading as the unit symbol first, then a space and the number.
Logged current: A 150
